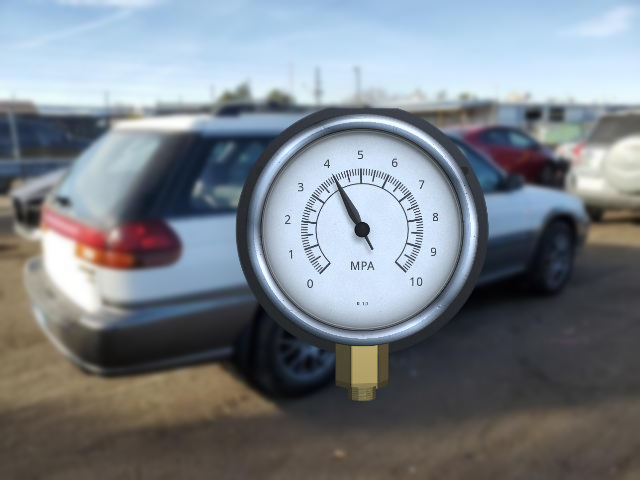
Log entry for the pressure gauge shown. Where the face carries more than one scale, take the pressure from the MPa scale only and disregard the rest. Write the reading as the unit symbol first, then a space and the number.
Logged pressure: MPa 4
